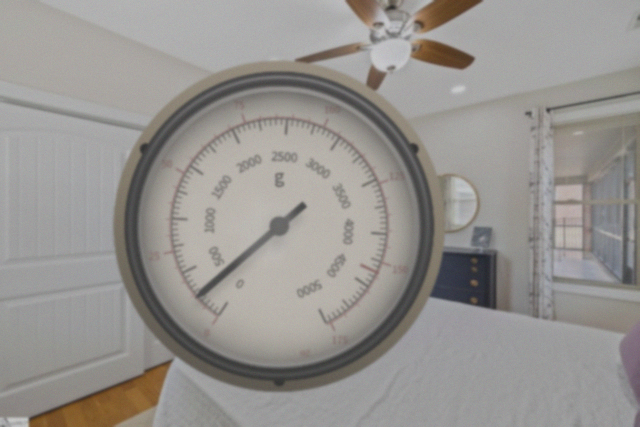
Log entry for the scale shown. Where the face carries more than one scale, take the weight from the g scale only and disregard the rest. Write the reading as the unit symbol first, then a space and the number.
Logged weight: g 250
